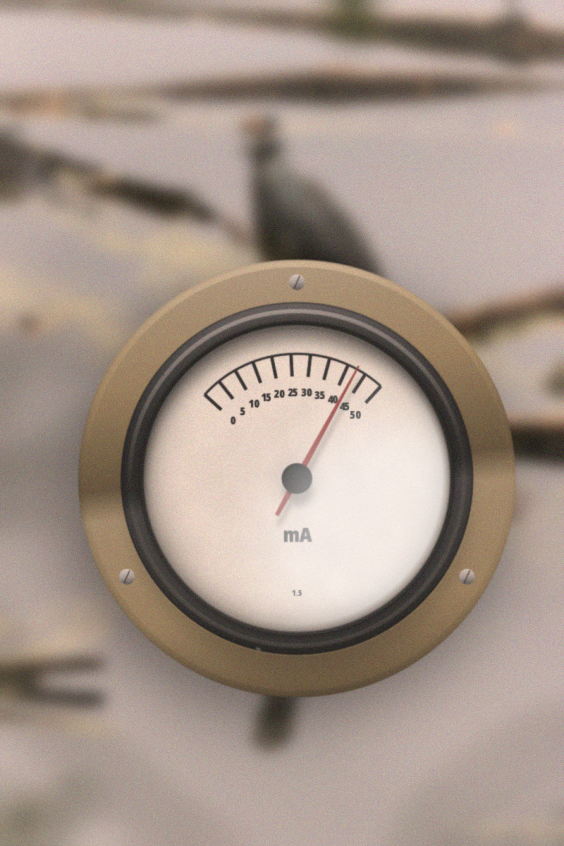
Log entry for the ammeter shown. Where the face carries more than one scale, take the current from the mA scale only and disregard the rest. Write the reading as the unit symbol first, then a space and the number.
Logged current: mA 42.5
